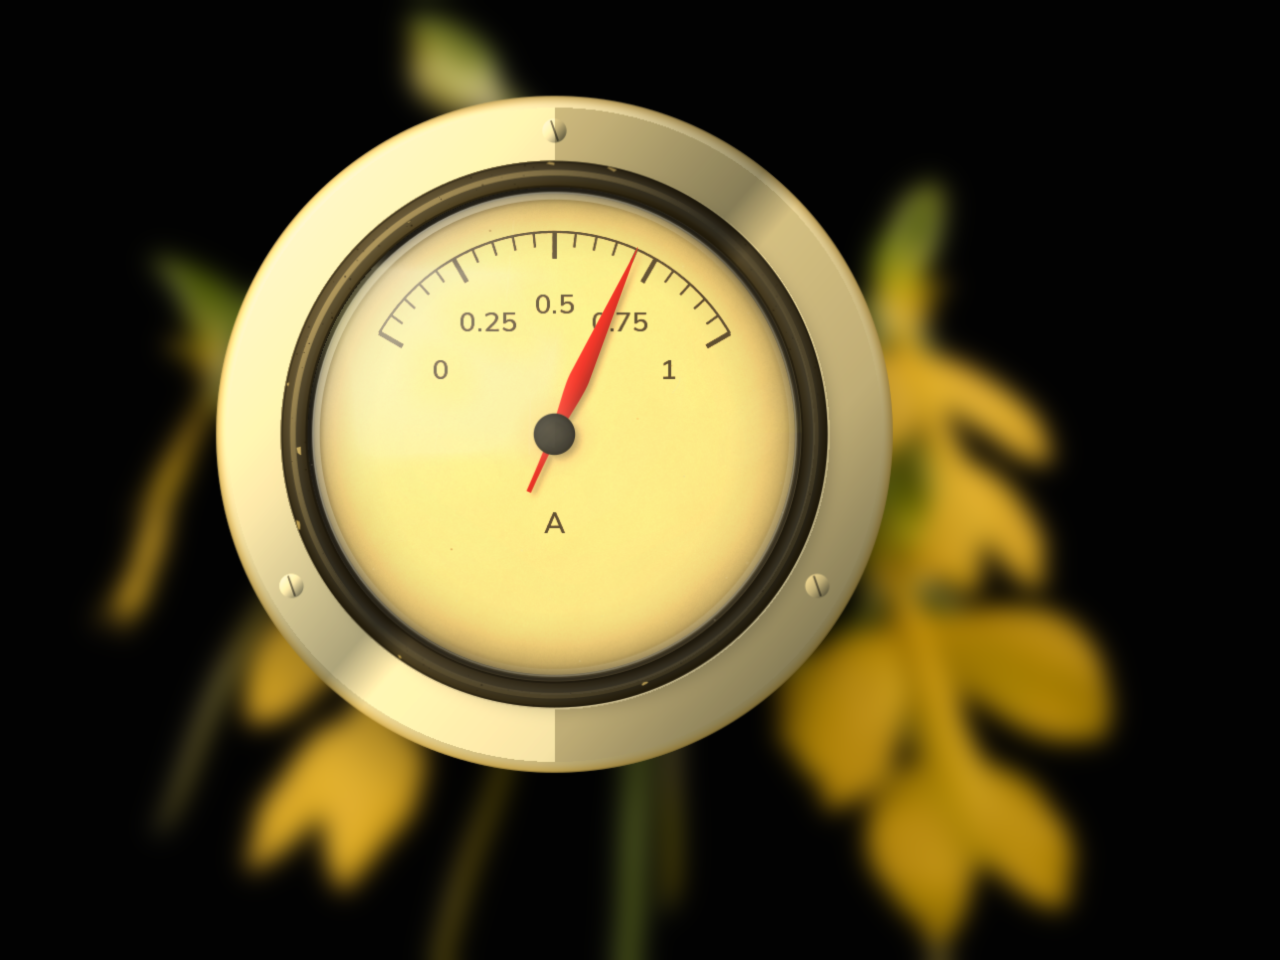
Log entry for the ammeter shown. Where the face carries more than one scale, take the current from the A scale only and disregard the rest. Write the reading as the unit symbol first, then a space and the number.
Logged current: A 0.7
